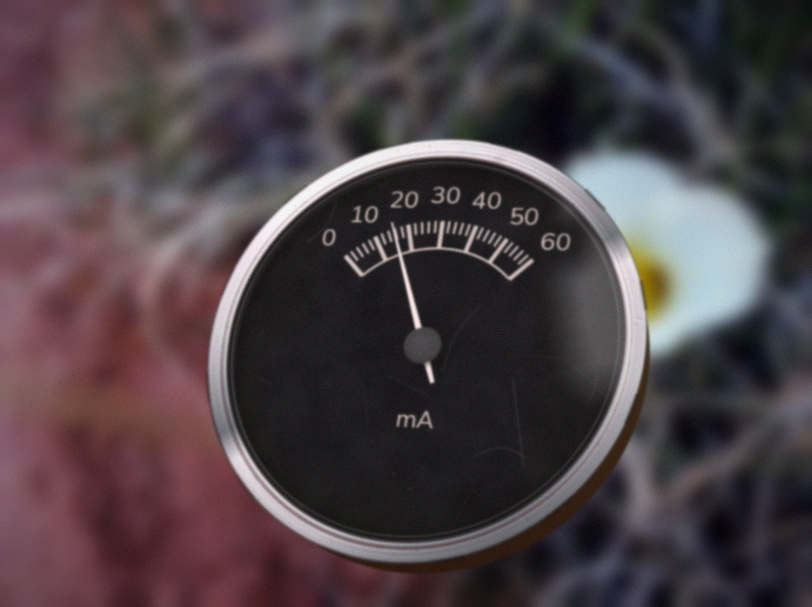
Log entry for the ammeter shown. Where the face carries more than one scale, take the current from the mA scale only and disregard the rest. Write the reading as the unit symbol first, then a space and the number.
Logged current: mA 16
